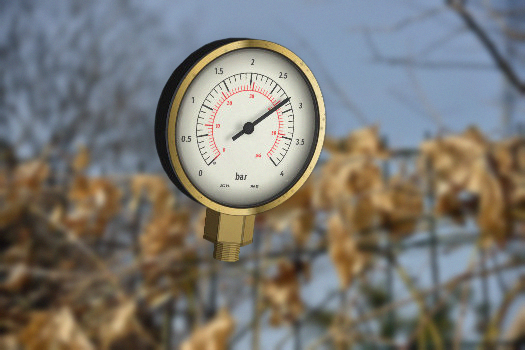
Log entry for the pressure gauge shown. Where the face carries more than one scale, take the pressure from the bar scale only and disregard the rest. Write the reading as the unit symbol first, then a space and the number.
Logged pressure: bar 2.8
